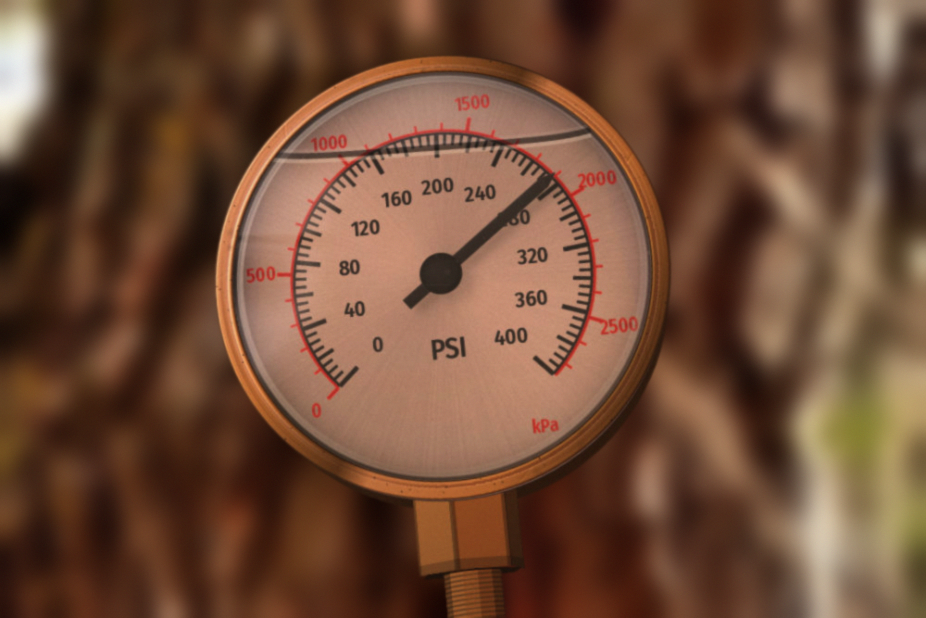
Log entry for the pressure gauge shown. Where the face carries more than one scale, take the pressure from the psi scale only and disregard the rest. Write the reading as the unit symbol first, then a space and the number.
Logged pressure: psi 275
